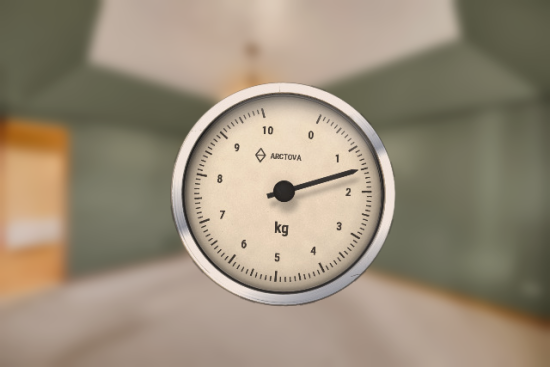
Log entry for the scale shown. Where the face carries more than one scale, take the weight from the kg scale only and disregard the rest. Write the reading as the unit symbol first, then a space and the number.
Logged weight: kg 1.5
